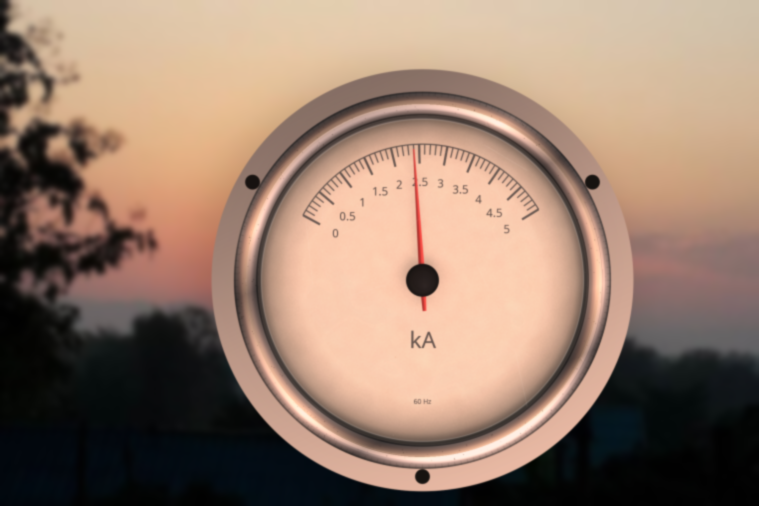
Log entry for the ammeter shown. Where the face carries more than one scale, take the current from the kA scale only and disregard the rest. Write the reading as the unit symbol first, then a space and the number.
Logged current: kA 2.4
